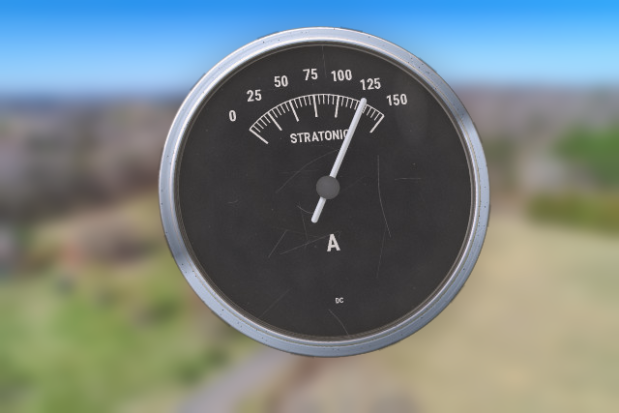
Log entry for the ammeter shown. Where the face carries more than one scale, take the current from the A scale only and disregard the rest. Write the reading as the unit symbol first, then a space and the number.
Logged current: A 125
